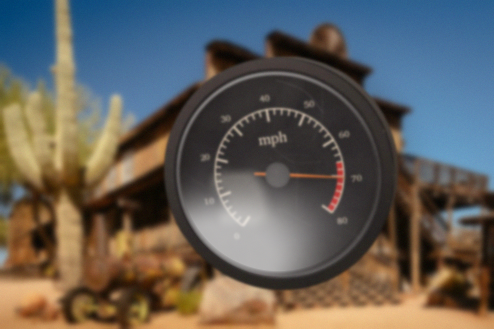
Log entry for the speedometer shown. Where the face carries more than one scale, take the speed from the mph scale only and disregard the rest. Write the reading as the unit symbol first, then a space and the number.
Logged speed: mph 70
